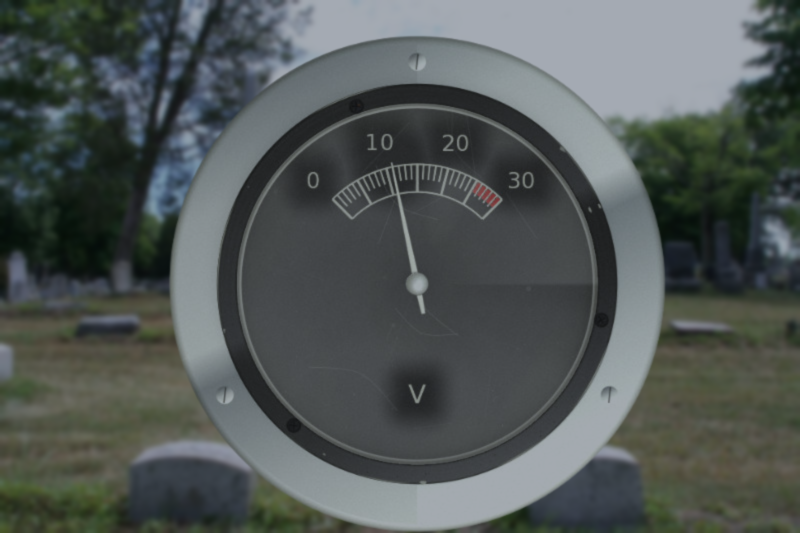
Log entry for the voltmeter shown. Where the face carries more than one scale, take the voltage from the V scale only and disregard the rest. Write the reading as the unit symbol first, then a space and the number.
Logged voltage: V 11
